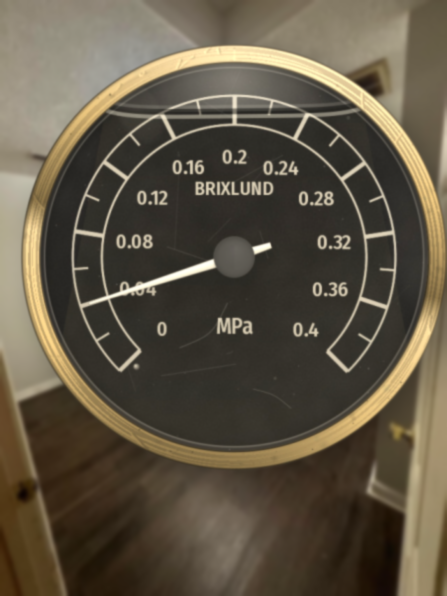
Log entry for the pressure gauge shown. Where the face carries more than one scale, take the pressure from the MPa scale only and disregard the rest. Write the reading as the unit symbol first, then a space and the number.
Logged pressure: MPa 0.04
